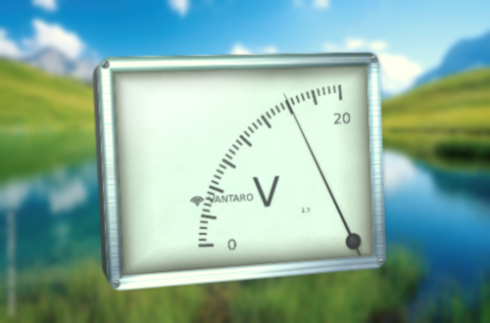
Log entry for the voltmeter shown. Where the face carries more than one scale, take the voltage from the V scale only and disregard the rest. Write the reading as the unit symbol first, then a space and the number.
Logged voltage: V 15
